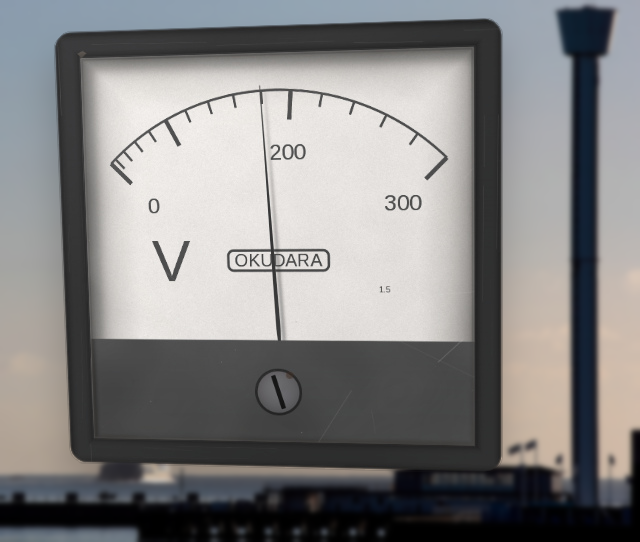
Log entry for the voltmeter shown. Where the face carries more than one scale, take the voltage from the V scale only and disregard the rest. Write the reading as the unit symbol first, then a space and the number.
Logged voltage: V 180
